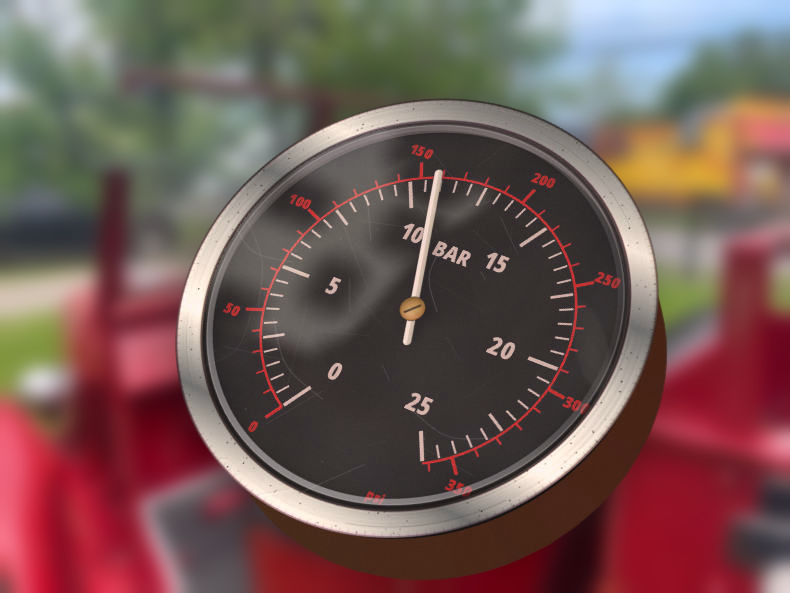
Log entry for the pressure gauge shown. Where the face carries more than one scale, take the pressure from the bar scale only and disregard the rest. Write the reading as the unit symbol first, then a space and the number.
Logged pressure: bar 11
